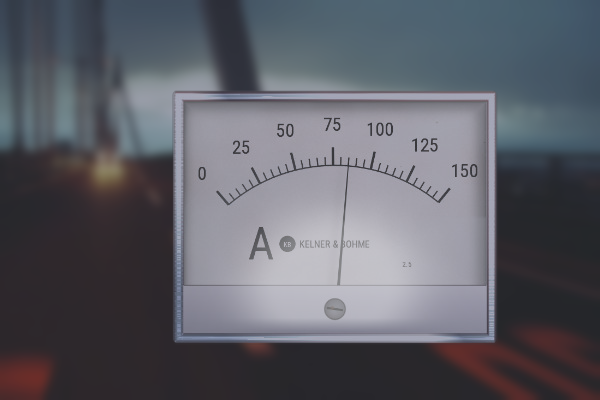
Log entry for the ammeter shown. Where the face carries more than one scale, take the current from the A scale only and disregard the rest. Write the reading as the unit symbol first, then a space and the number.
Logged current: A 85
